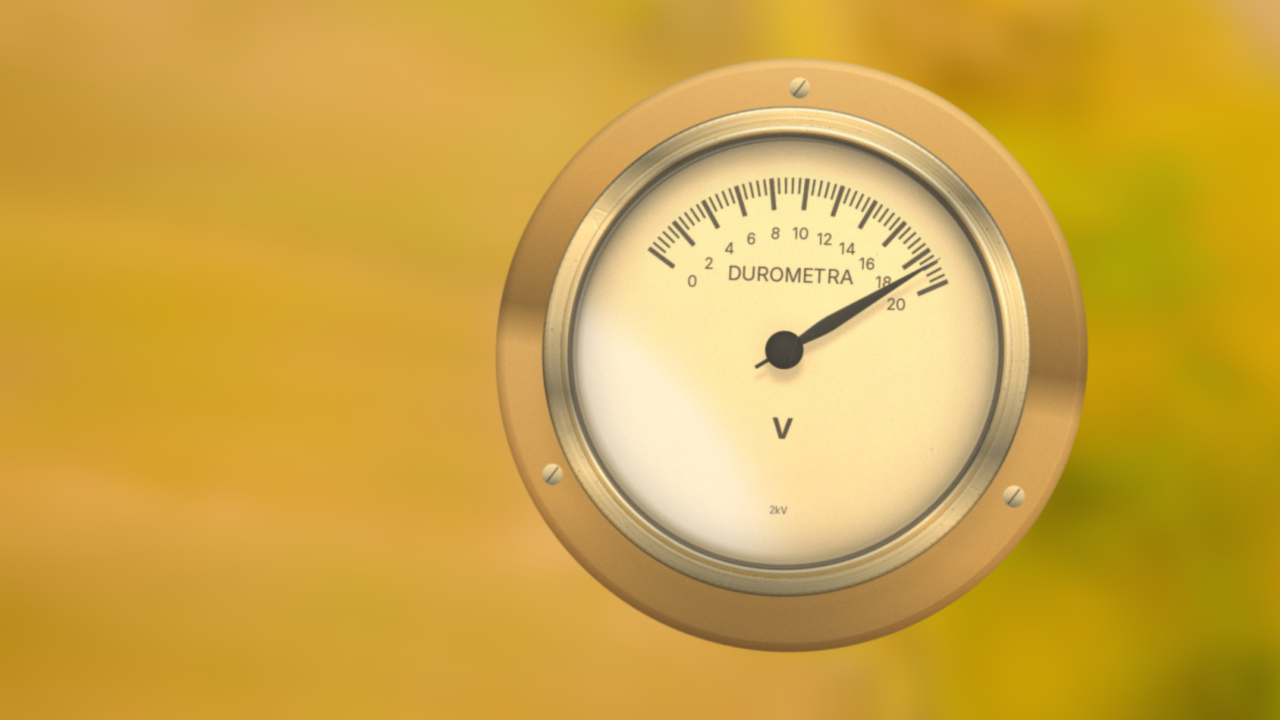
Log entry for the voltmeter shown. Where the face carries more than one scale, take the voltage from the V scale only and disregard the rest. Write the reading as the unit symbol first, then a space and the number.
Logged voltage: V 18.8
